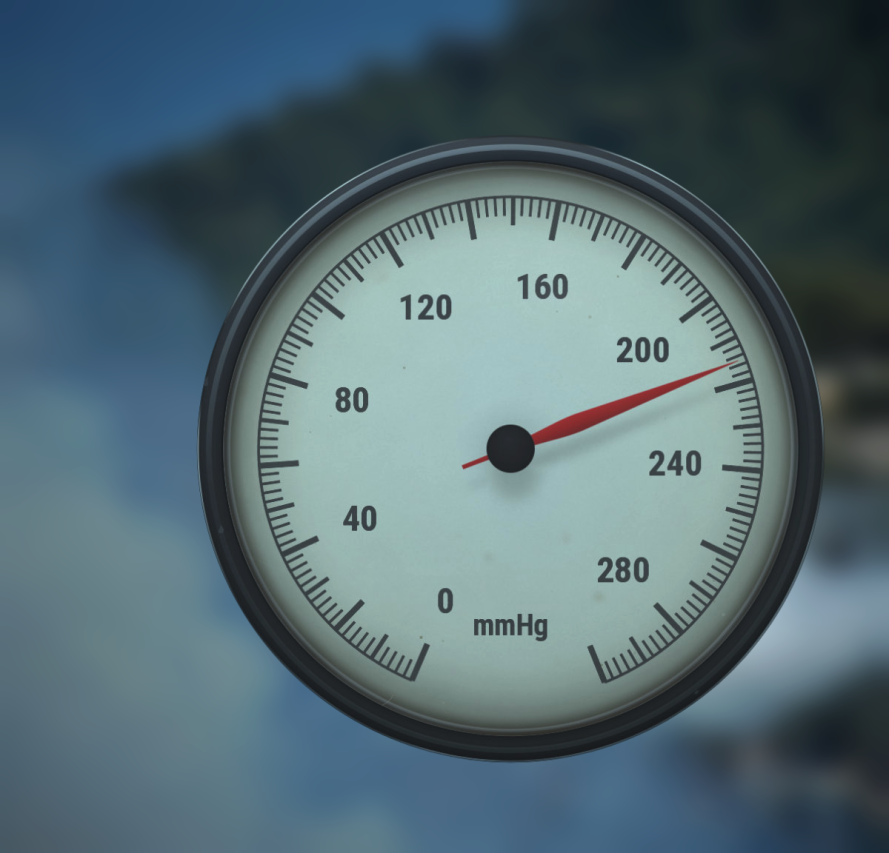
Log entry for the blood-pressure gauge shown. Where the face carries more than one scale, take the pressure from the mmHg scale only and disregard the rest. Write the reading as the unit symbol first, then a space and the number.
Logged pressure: mmHg 215
